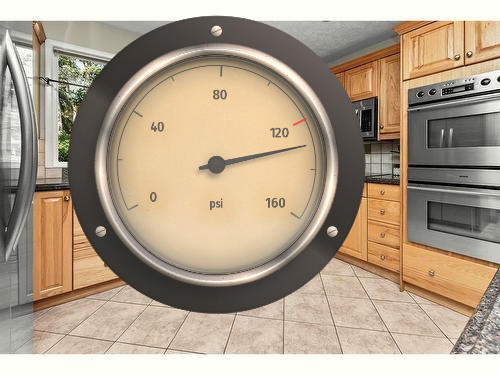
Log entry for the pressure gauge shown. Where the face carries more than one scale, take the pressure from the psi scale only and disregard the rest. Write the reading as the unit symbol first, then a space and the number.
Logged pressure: psi 130
